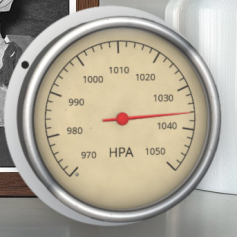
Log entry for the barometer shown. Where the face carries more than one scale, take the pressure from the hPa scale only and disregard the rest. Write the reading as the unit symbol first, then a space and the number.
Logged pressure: hPa 1036
